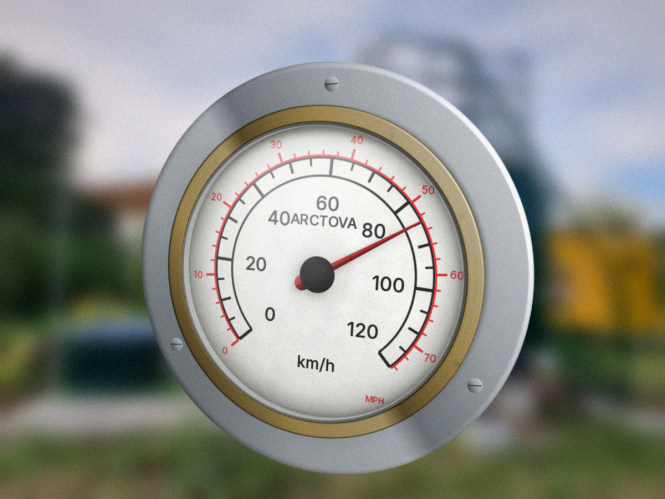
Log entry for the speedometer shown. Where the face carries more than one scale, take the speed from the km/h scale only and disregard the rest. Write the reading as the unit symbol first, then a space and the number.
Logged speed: km/h 85
